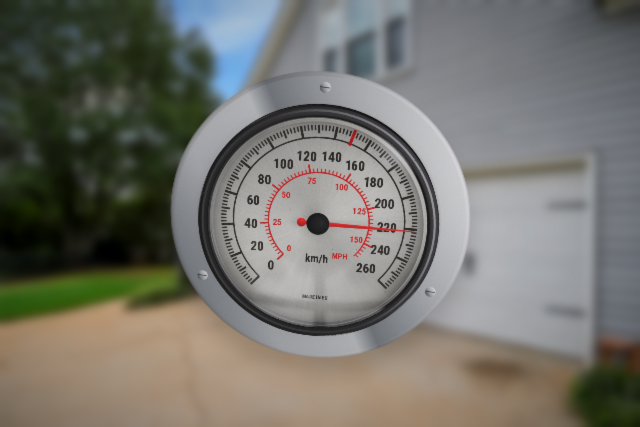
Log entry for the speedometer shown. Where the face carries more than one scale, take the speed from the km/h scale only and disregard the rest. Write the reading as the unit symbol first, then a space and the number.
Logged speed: km/h 220
